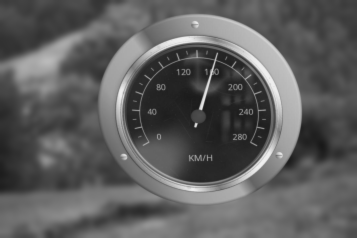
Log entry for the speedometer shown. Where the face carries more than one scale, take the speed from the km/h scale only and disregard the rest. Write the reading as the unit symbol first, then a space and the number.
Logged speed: km/h 160
